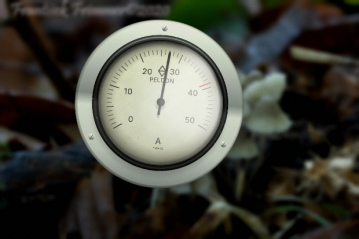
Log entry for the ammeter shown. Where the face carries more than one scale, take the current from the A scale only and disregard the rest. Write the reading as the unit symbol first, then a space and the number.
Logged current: A 27
